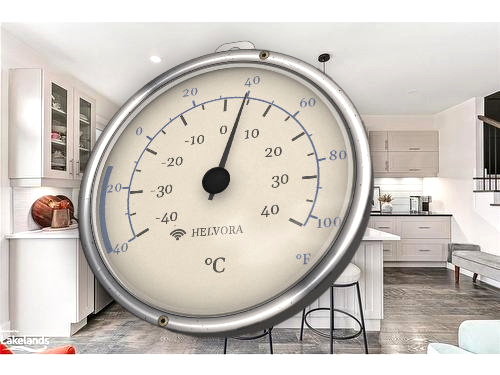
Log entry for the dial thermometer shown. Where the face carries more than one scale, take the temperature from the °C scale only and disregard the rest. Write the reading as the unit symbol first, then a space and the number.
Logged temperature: °C 5
